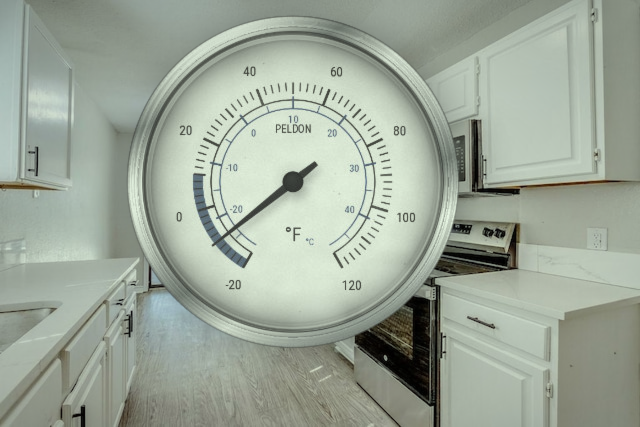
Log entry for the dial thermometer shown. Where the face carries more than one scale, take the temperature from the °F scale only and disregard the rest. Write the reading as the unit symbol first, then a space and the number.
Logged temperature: °F -10
